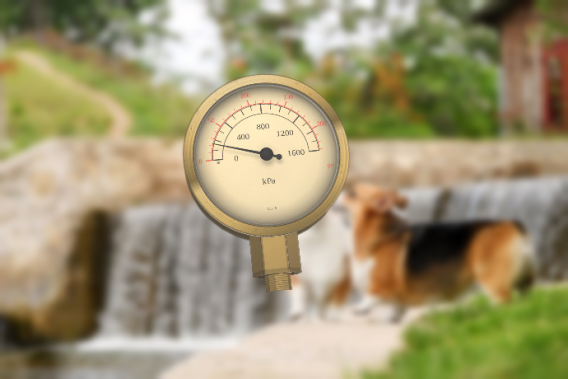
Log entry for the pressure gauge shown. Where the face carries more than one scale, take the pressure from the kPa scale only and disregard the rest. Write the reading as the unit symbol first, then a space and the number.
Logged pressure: kPa 150
